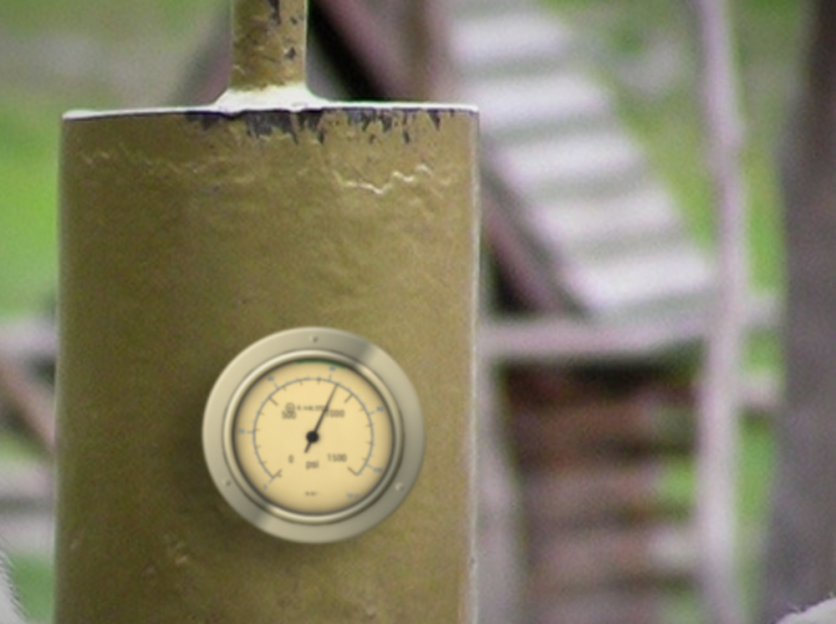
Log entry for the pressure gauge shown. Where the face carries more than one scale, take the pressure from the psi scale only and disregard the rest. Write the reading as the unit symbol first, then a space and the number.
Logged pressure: psi 900
